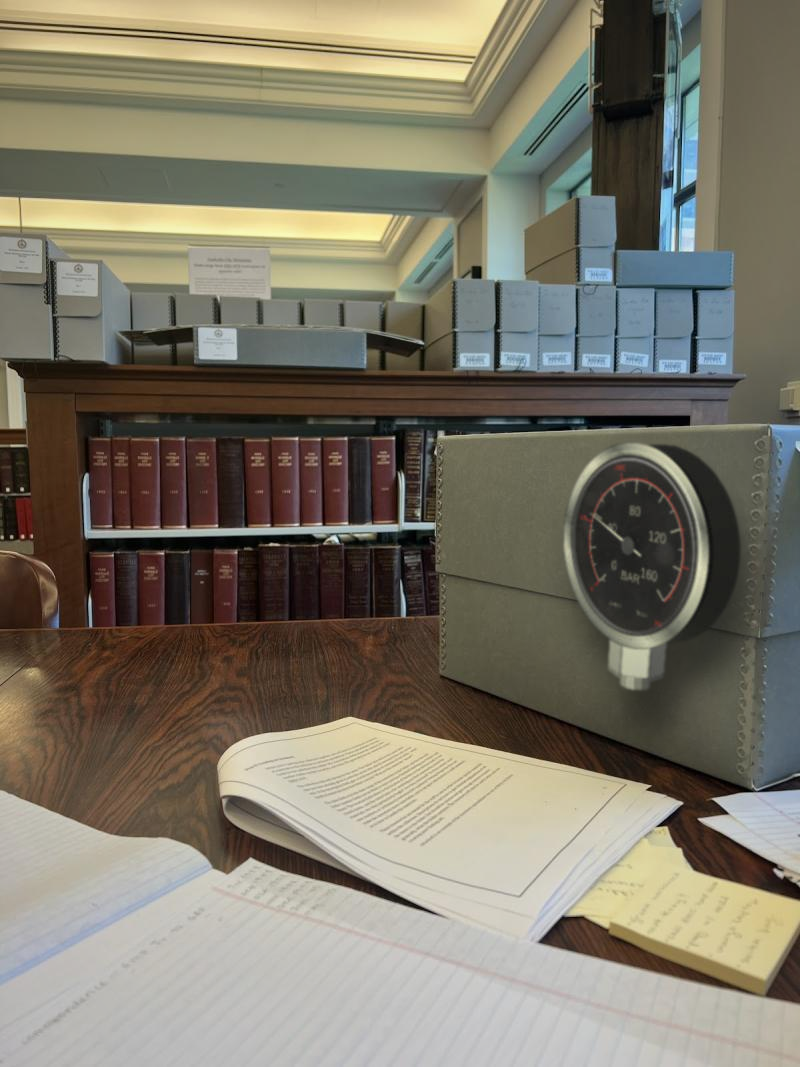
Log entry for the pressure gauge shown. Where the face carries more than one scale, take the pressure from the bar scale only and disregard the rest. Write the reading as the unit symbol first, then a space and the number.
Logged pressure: bar 40
